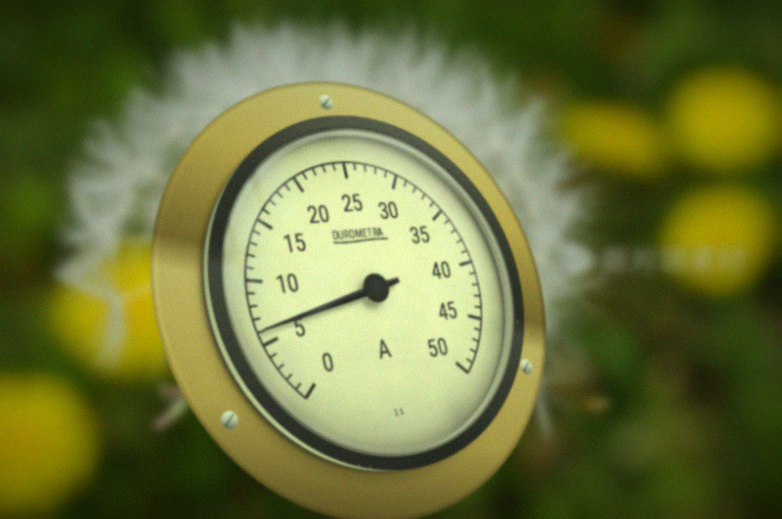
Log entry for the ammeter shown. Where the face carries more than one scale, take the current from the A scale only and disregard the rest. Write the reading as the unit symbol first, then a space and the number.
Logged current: A 6
